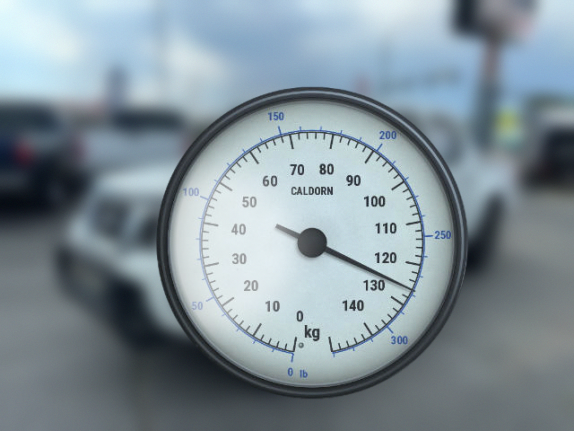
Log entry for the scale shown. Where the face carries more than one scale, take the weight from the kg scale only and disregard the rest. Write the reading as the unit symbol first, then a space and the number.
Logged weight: kg 126
